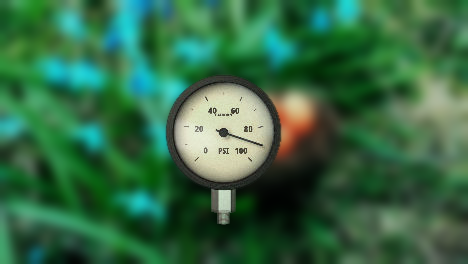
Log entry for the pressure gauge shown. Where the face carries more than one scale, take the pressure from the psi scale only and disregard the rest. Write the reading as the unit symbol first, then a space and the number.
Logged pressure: psi 90
